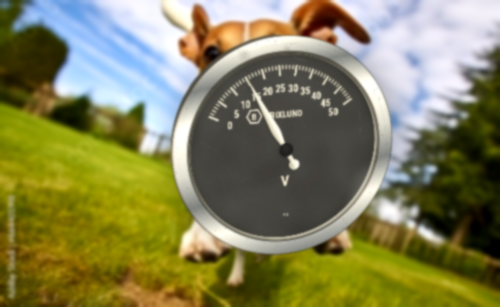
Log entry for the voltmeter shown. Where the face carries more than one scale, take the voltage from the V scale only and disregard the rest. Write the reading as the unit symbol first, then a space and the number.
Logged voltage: V 15
